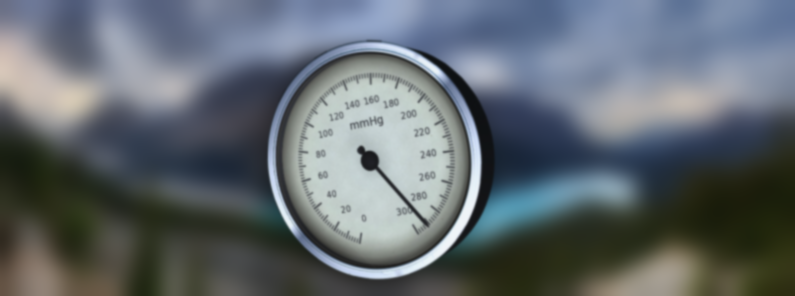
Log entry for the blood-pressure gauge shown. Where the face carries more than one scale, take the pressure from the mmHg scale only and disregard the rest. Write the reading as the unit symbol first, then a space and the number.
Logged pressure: mmHg 290
